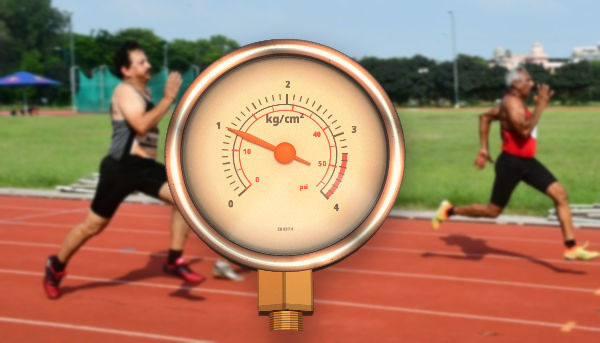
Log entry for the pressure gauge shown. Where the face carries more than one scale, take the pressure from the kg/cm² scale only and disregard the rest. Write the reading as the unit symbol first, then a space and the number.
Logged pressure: kg/cm² 1
